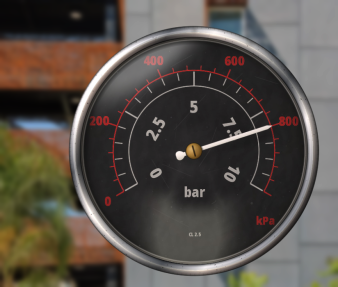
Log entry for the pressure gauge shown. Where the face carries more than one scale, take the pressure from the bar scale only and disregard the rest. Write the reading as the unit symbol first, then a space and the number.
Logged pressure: bar 8
